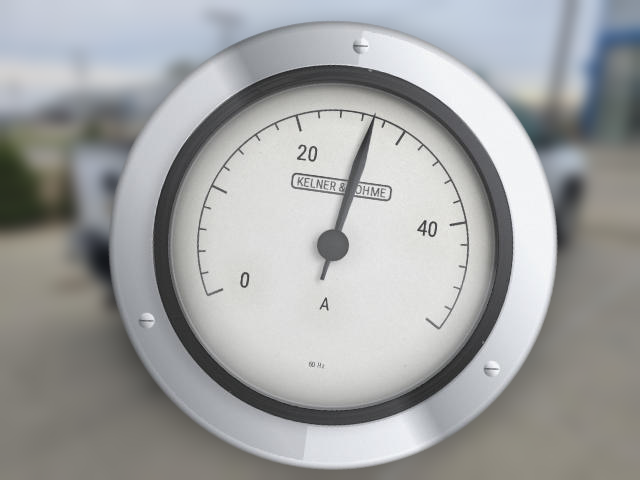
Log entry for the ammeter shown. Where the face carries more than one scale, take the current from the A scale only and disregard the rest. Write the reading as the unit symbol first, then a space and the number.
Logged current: A 27
